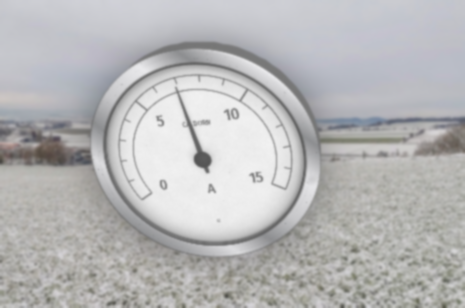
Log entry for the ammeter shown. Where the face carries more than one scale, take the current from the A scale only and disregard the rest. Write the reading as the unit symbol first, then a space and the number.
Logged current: A 7
